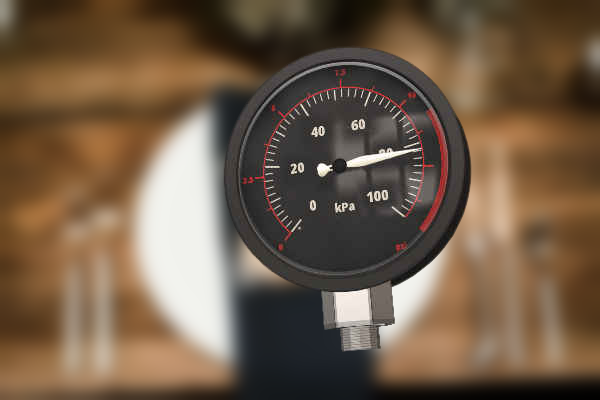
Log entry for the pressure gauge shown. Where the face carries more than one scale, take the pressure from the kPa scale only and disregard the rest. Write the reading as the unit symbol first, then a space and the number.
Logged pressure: kPa 82
